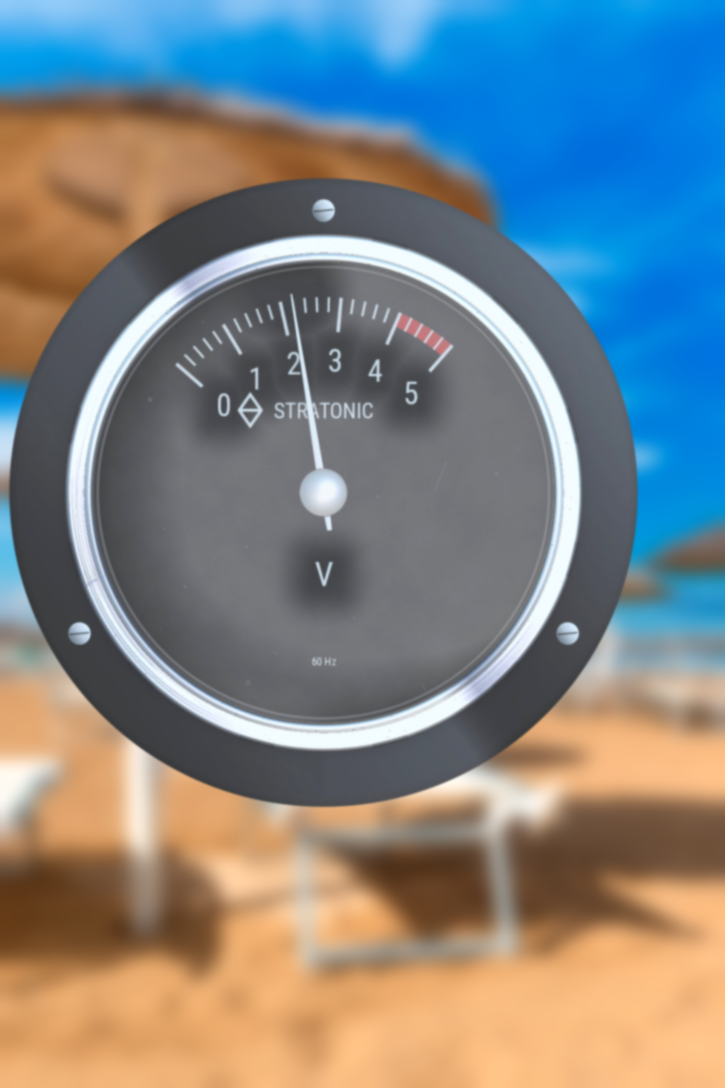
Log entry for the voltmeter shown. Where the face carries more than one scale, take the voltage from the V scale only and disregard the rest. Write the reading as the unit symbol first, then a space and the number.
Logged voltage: V 2.2
